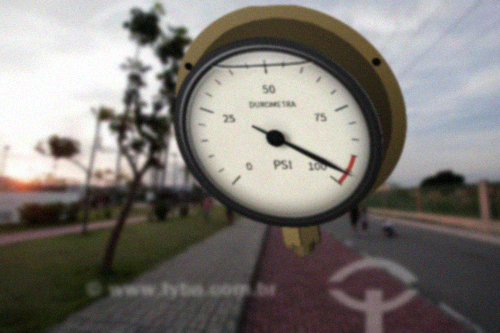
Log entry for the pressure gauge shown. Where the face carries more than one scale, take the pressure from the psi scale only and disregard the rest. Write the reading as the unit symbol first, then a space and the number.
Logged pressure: psi 95
